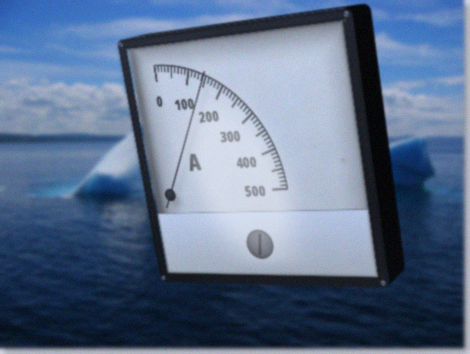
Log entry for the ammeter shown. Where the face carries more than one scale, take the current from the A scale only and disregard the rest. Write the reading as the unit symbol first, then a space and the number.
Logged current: A 150
